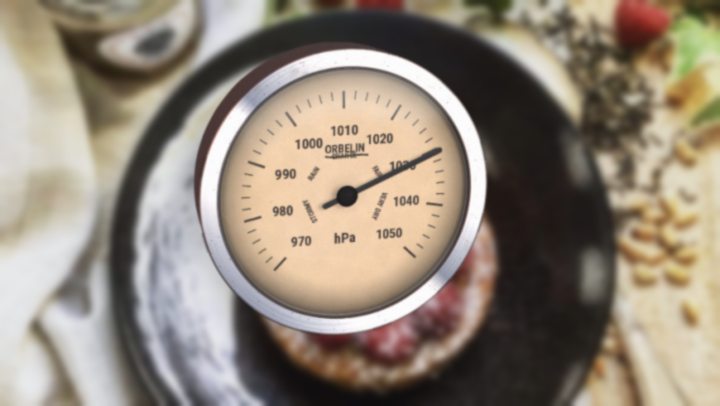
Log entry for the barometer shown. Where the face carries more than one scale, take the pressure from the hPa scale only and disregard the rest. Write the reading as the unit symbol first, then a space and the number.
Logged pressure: hPa 1030
